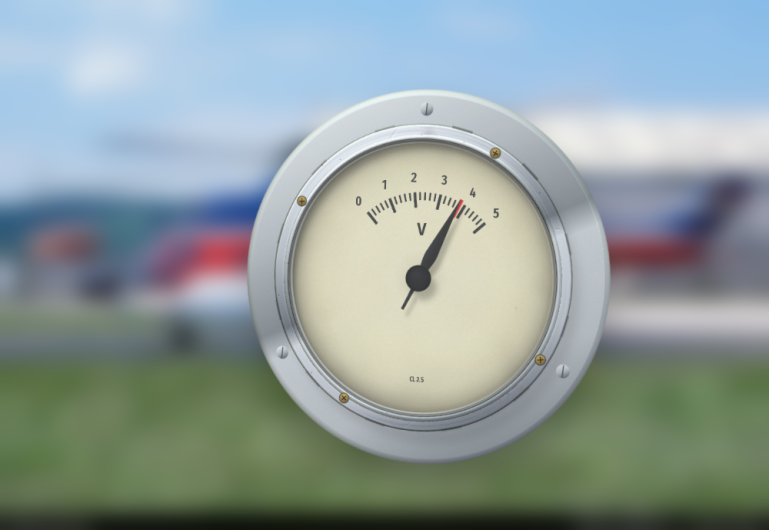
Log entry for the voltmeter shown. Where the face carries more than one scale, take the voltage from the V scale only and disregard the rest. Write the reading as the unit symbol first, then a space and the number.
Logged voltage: V 3.8
